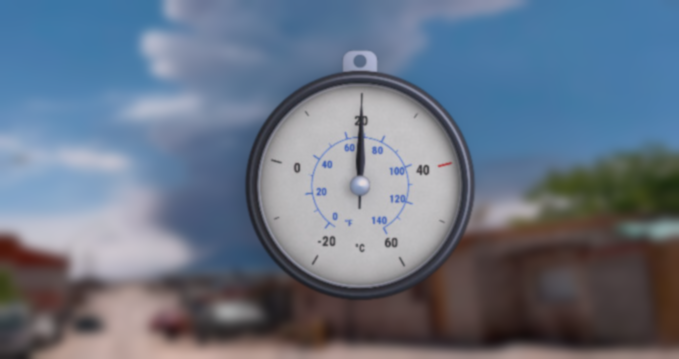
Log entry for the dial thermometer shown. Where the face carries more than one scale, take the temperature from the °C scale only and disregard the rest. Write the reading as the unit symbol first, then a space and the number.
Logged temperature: °C 20
